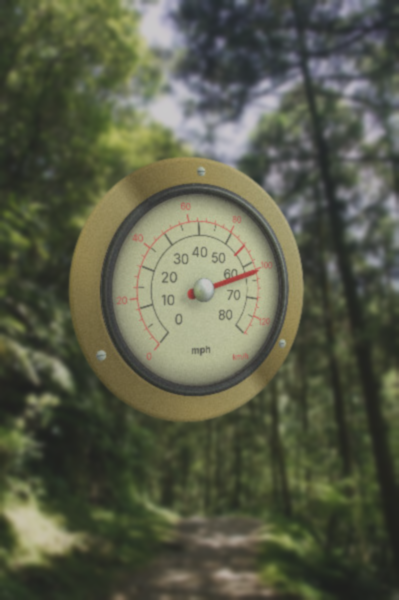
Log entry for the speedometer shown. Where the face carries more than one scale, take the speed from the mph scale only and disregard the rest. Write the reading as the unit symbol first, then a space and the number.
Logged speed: mph 62.5
